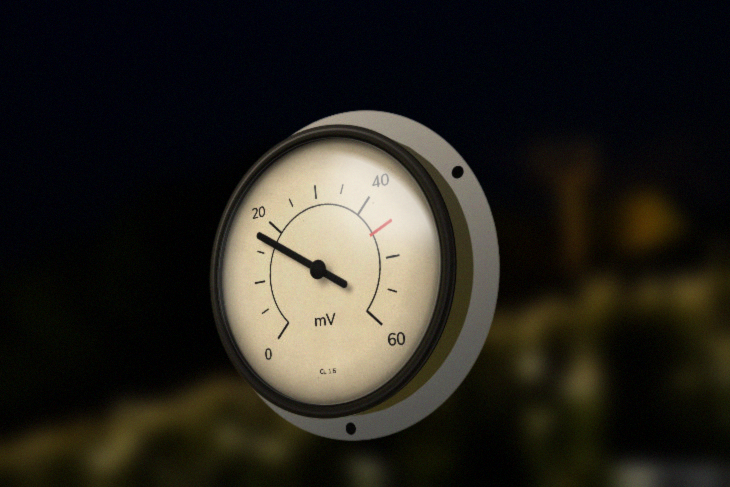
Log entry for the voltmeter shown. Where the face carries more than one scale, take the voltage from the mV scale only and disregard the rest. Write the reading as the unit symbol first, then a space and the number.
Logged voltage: mV 17.5
